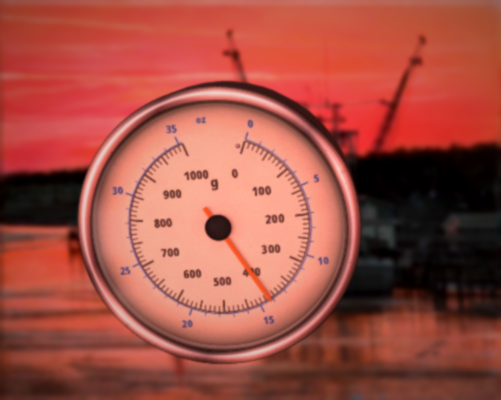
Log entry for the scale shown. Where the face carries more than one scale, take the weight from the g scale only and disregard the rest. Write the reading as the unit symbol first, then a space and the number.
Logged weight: g 400
